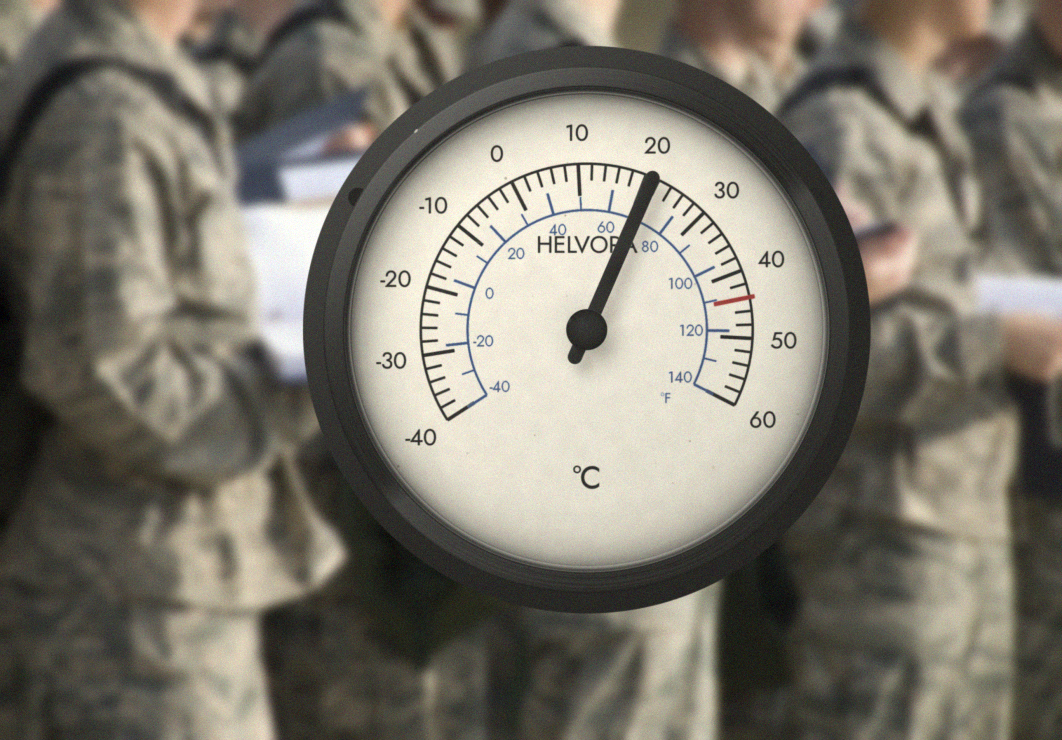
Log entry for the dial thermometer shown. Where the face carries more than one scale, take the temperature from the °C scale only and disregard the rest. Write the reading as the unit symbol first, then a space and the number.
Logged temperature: °C 21
